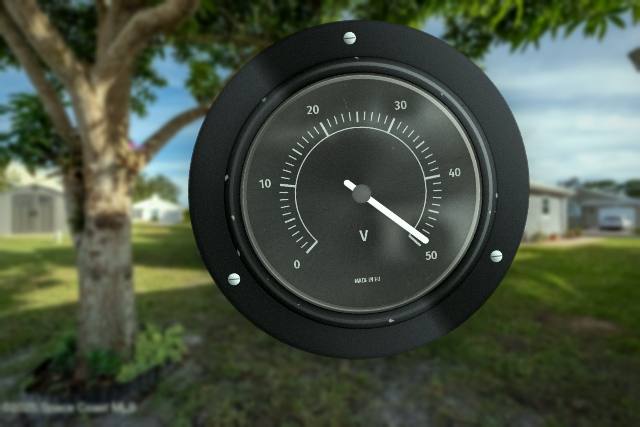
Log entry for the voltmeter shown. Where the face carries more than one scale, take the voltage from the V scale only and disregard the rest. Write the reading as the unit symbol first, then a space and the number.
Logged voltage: V 49
